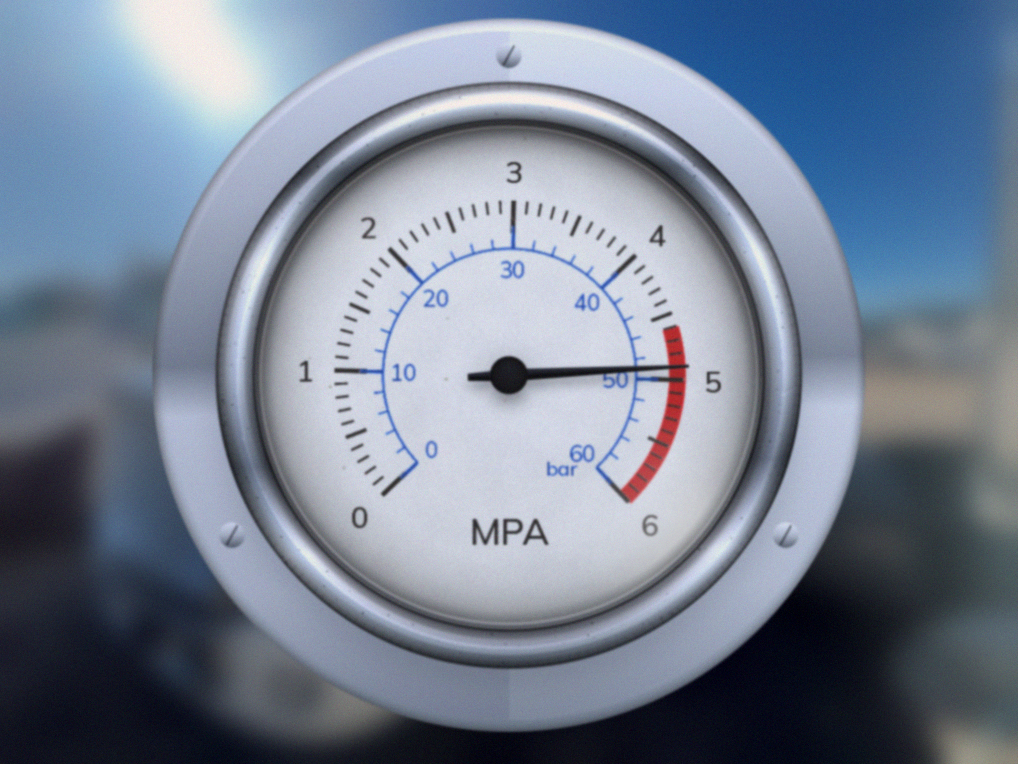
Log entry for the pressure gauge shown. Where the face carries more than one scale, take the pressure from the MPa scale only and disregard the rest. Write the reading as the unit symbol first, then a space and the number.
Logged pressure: MPa 4.9
